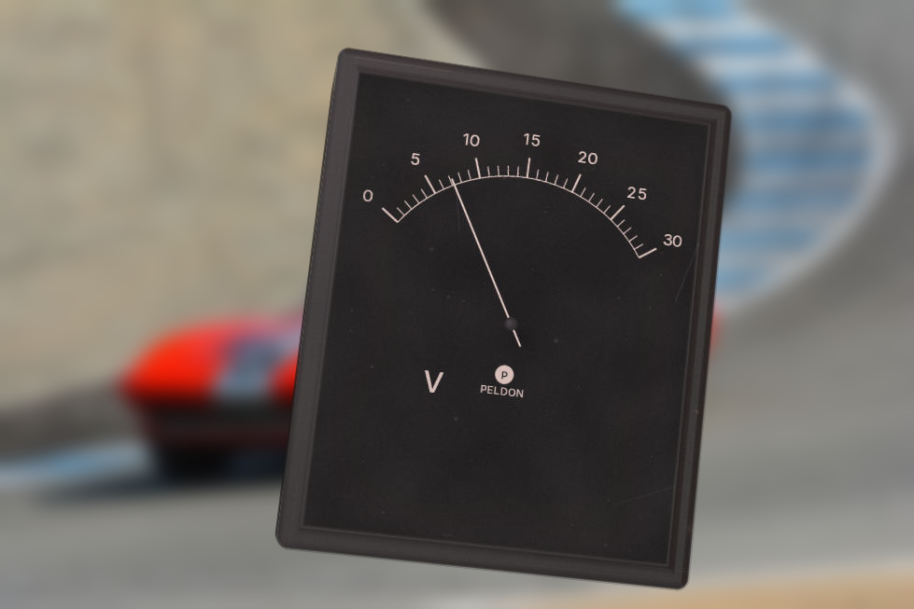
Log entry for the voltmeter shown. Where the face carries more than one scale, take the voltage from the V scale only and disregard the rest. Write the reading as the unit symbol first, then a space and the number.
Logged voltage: V 7
